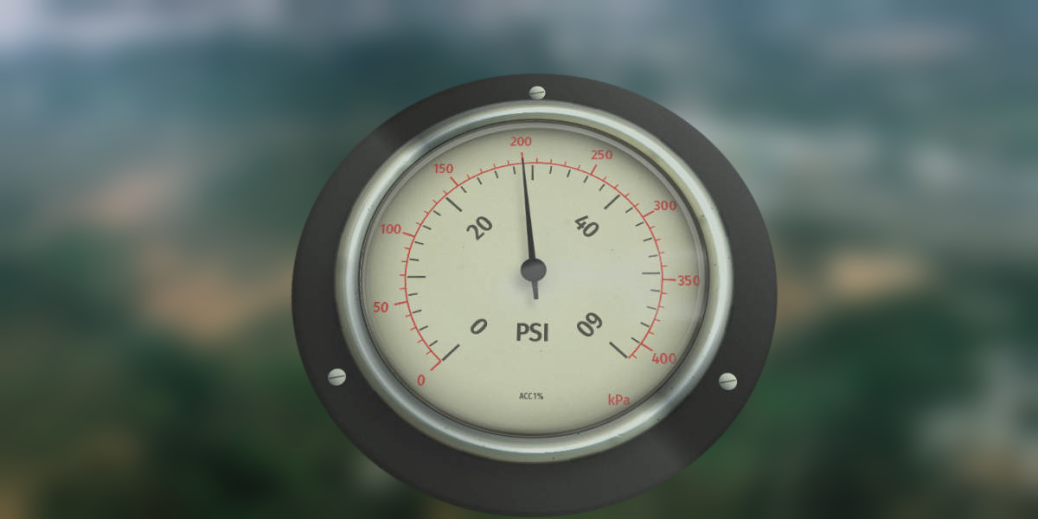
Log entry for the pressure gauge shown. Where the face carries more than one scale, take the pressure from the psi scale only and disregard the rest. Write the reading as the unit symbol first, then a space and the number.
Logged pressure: psi 29
